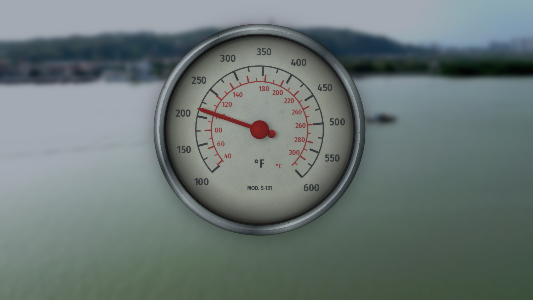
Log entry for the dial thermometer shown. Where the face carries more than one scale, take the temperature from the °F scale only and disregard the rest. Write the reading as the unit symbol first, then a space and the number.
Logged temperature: °F 212.5
